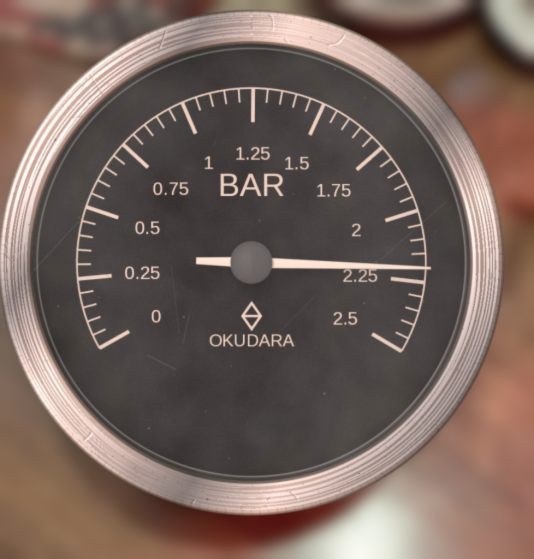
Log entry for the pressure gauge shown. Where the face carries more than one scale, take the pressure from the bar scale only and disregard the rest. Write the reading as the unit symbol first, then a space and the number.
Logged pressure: bar 2.2
